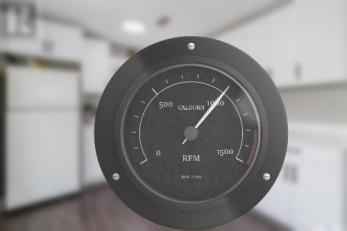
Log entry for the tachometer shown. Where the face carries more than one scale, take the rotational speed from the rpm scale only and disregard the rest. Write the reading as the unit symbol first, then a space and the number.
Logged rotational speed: rpm 1000
